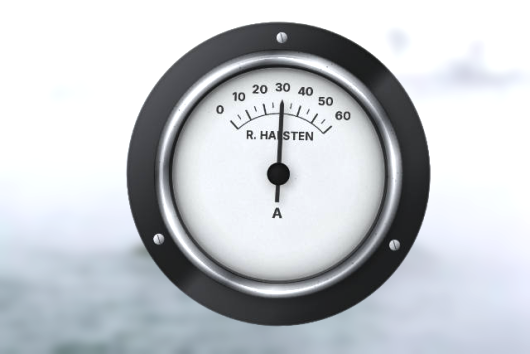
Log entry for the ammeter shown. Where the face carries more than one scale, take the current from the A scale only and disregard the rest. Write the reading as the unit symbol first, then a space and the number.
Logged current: A 30
